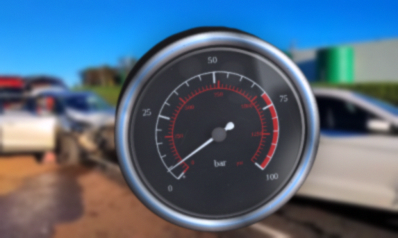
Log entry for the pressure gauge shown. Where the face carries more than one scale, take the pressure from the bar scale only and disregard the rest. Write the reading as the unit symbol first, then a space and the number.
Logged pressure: bar 5
